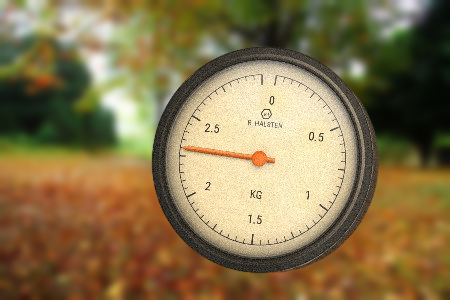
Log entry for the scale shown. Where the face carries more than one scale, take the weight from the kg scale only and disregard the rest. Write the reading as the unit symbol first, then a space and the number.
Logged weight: kg 2.3
